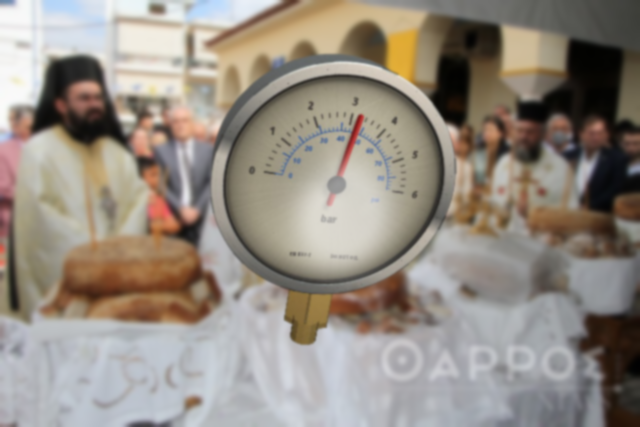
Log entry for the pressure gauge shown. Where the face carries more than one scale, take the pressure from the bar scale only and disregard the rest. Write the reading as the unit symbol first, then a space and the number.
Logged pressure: bar 3.2
